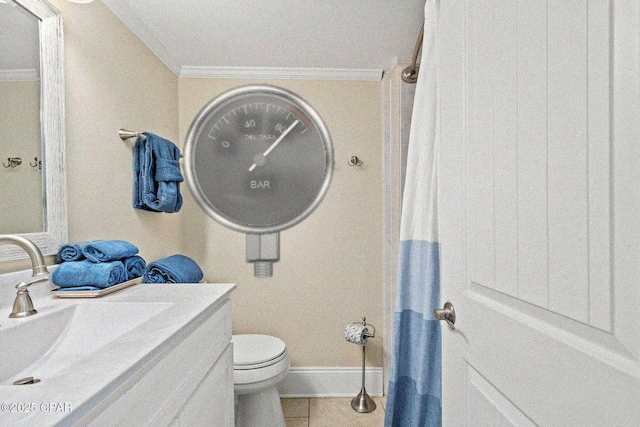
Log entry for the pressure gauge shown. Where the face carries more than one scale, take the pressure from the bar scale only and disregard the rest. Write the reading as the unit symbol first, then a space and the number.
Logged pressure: bar 90
